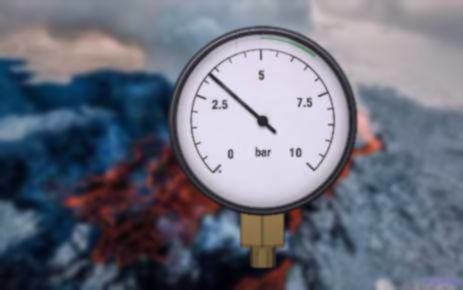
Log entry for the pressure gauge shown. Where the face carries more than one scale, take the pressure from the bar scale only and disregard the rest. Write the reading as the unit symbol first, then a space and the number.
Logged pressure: bar 3.25
